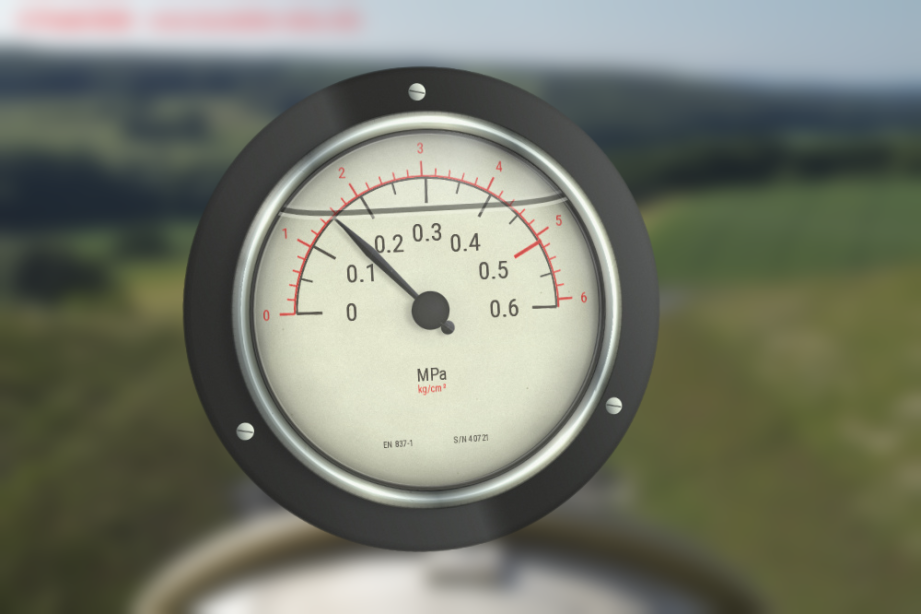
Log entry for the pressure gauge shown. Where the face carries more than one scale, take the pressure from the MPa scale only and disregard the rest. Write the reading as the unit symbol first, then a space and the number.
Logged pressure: MPa 0.15
